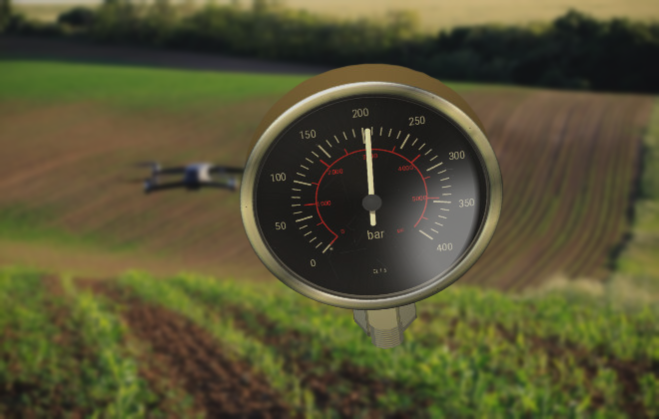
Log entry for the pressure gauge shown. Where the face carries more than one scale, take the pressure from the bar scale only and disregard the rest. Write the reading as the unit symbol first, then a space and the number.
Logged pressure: bar 205
